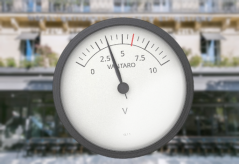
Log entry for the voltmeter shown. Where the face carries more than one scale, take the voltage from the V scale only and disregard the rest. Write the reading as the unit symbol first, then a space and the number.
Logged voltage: V 3.5
